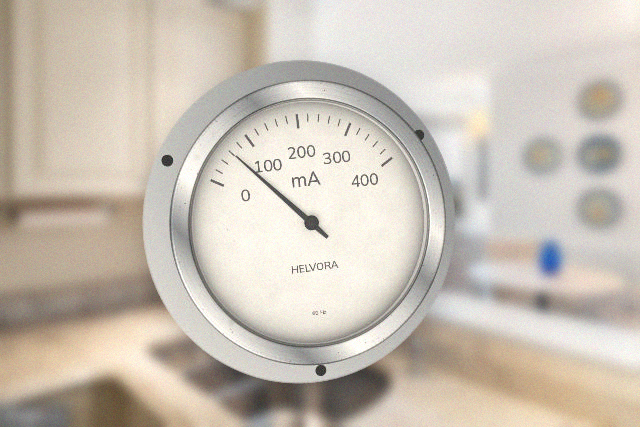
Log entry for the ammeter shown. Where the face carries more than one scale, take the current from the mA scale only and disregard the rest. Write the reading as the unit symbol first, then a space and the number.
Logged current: mA 60
